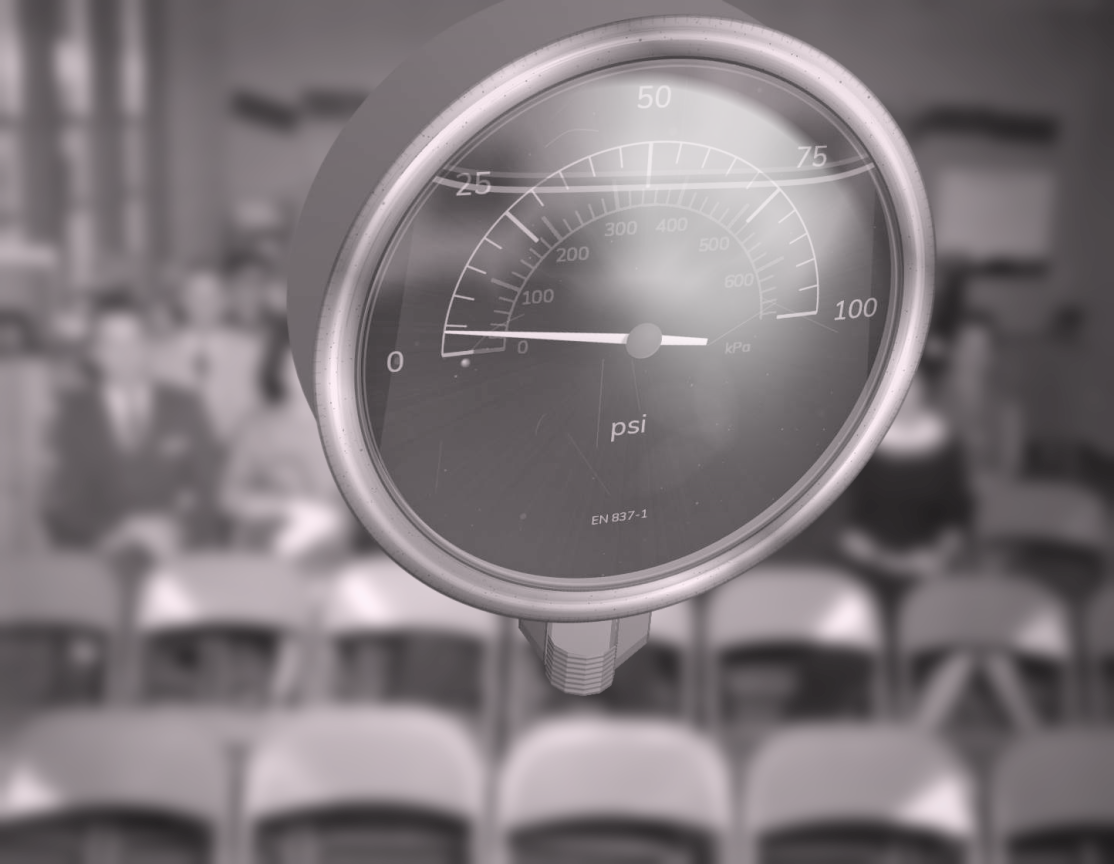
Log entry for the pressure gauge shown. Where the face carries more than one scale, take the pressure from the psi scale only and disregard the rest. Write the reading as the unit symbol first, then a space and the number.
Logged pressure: psi 5
